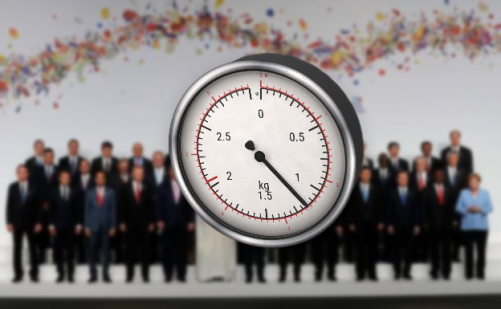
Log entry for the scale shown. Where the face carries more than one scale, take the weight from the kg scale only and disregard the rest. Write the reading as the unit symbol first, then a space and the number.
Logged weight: kg 1.15
